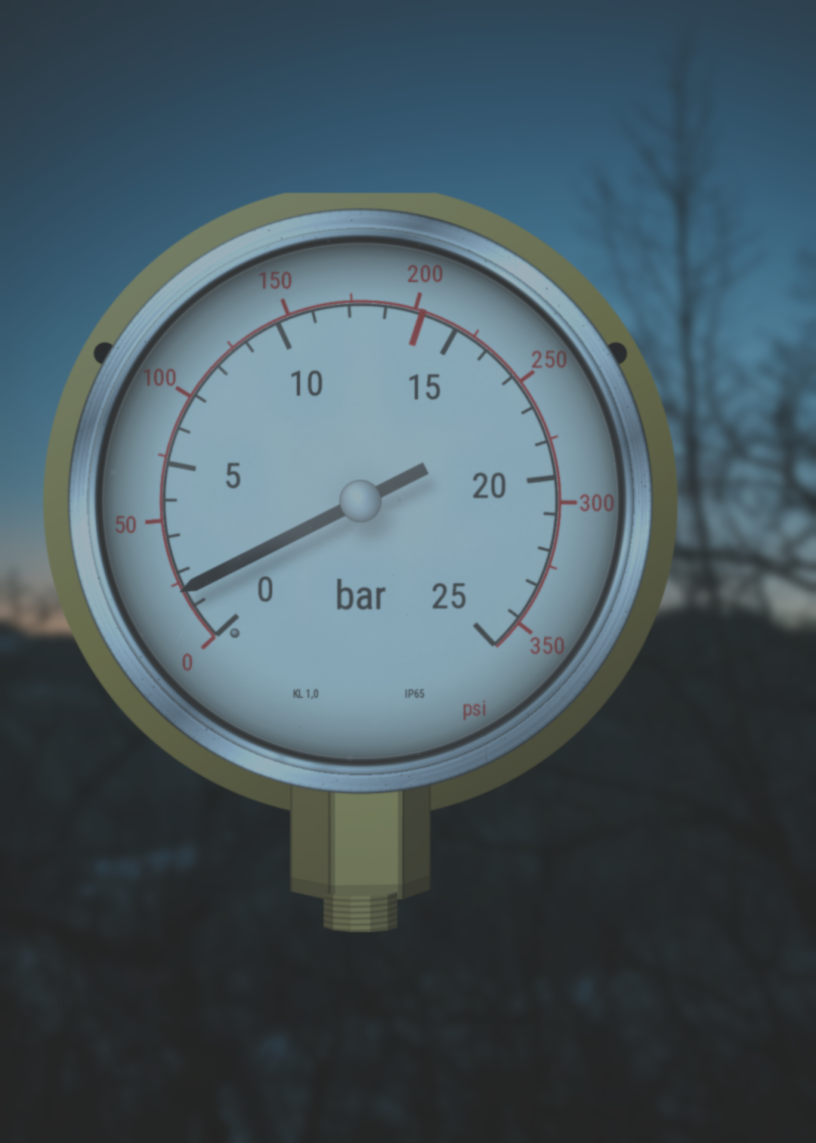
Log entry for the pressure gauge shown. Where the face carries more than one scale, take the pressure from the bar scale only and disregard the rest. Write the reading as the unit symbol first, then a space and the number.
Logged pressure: bar 1.5
